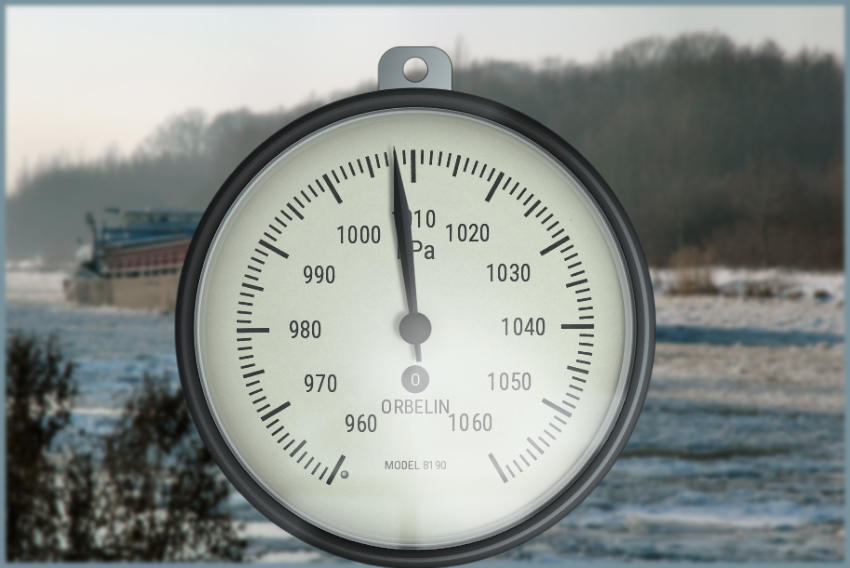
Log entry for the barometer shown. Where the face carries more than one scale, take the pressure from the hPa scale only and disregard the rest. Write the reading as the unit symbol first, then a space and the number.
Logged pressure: hPa 1008
